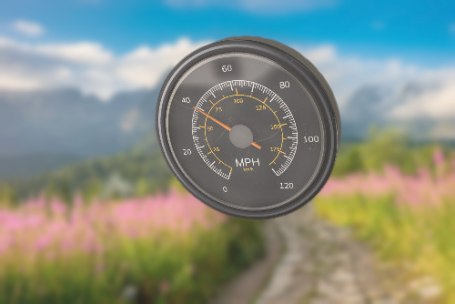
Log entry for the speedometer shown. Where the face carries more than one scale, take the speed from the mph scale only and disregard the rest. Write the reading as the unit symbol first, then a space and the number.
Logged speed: mph 40
